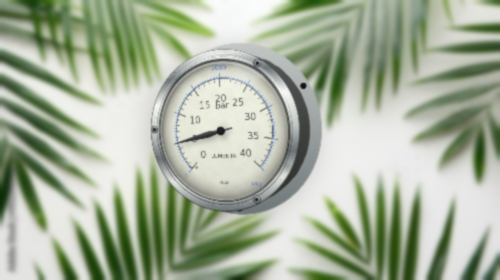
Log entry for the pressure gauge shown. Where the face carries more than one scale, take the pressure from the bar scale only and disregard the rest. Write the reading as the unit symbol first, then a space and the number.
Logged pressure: bar 5
